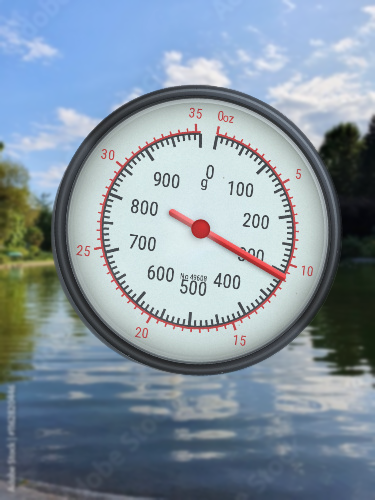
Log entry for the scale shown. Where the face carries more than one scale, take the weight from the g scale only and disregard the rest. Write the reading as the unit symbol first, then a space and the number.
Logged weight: g 310
